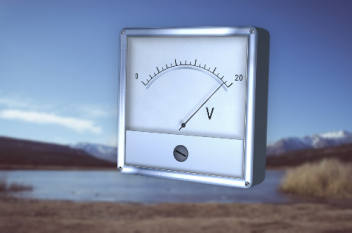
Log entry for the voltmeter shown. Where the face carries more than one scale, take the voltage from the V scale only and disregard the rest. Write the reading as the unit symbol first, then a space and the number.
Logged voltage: V 19
